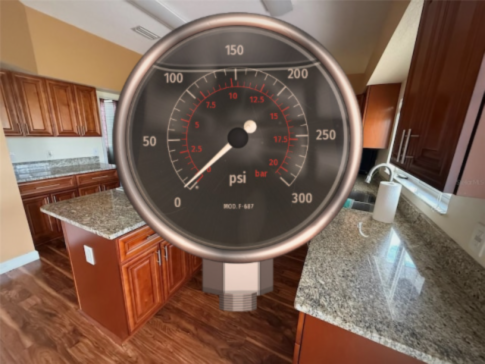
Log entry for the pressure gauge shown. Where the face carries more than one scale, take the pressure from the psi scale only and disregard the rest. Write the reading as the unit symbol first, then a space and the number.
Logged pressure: psi 5
